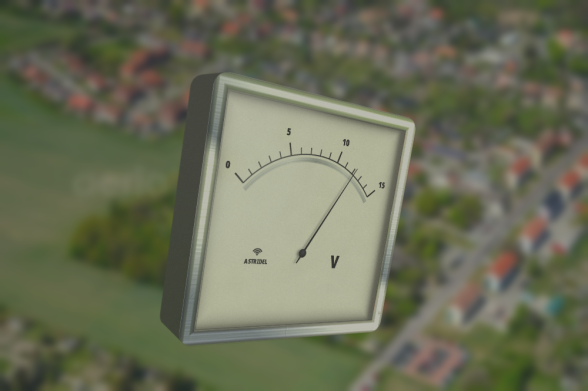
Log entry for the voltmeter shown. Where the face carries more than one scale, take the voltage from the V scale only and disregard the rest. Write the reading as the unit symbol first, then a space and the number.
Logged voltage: V 12
